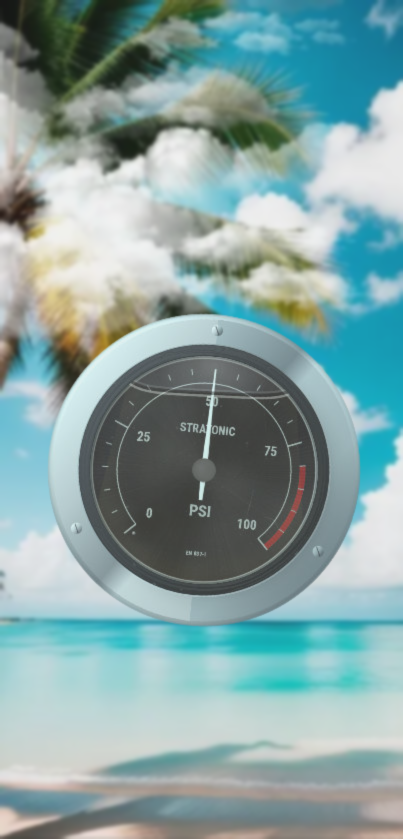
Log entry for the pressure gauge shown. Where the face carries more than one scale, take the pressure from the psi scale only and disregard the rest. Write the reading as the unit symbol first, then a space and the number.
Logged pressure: psi 50
